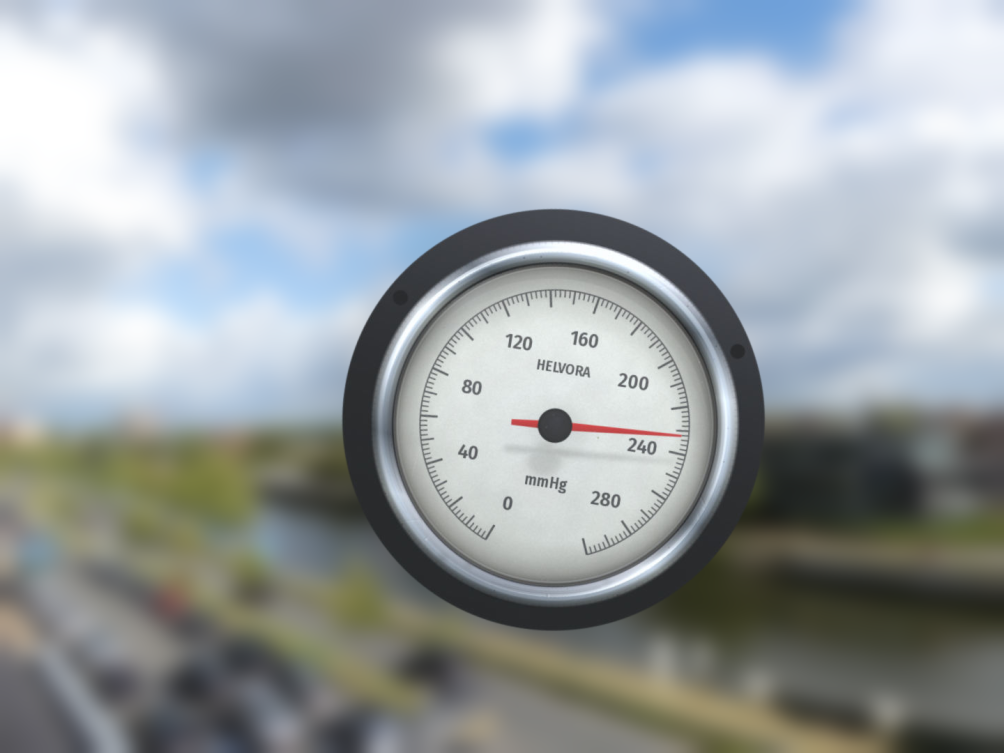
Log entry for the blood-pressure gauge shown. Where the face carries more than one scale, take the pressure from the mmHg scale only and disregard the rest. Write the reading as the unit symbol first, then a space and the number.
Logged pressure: mmHg 232
